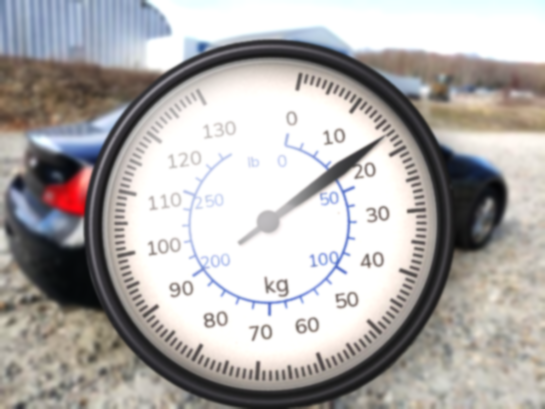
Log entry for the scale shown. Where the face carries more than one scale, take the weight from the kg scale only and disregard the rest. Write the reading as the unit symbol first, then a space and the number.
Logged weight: kg 17
